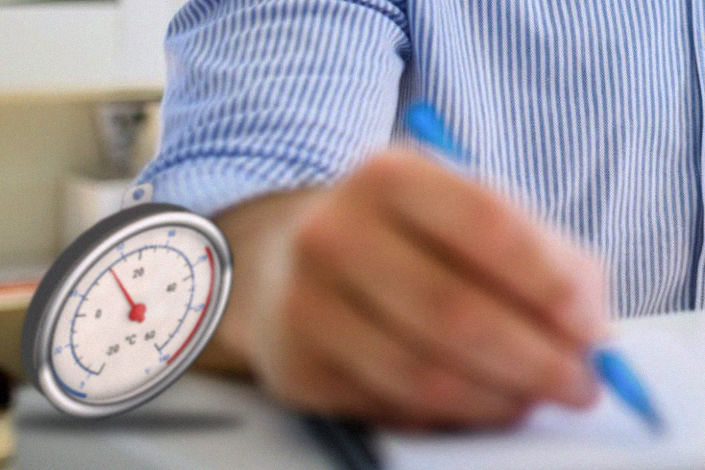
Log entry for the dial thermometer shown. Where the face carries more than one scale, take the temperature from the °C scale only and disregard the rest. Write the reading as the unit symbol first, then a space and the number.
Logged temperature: °C 12
